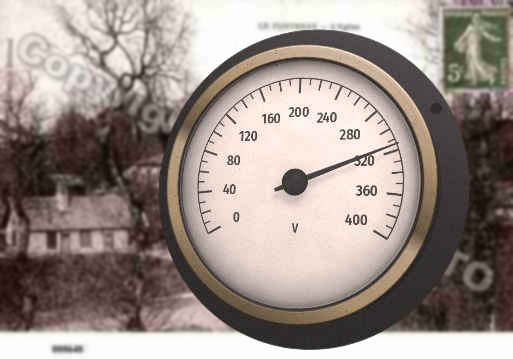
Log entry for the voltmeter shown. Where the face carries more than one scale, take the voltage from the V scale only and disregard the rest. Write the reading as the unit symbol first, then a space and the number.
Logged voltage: V 315
